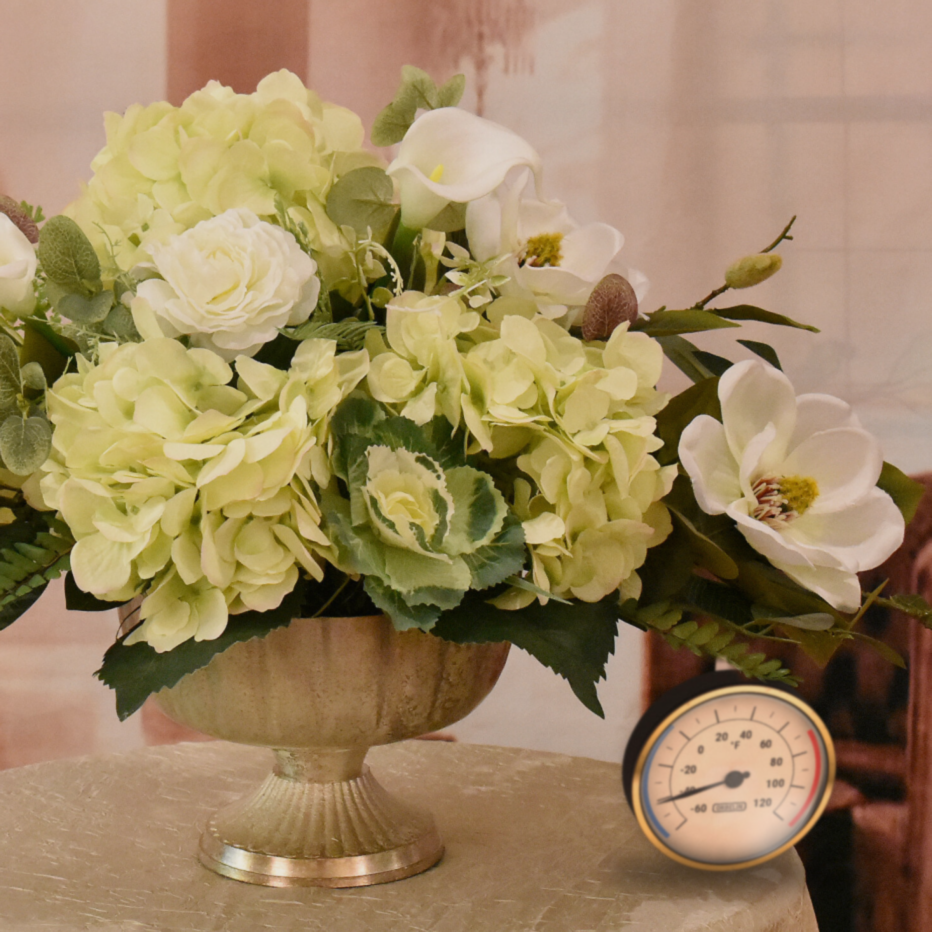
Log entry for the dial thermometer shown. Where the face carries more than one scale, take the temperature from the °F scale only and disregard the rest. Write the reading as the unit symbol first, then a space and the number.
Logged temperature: °F -40
